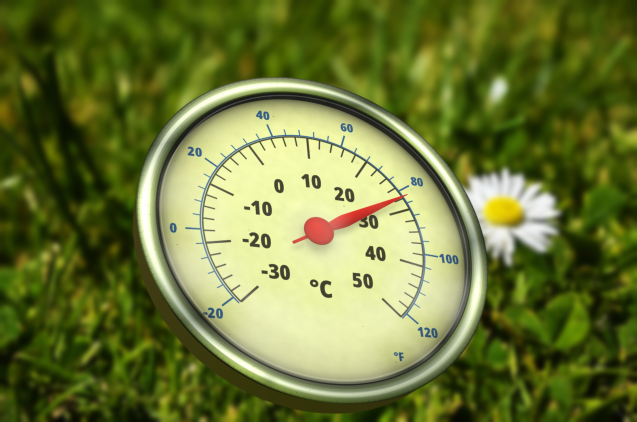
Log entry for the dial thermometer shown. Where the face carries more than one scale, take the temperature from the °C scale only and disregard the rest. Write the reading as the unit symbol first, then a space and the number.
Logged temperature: °C 28
